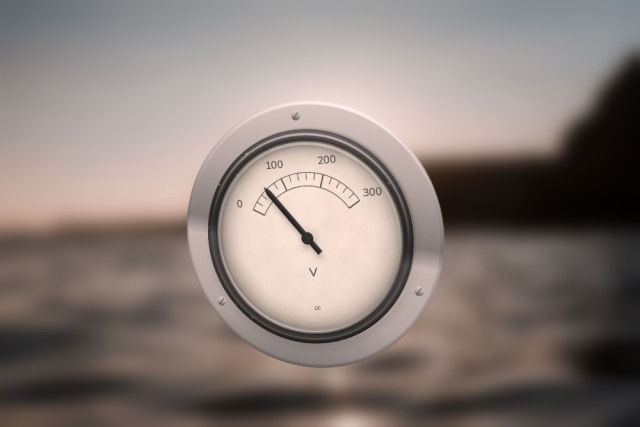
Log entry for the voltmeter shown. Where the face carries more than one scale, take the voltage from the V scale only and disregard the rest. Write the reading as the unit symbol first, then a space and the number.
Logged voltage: V 60
